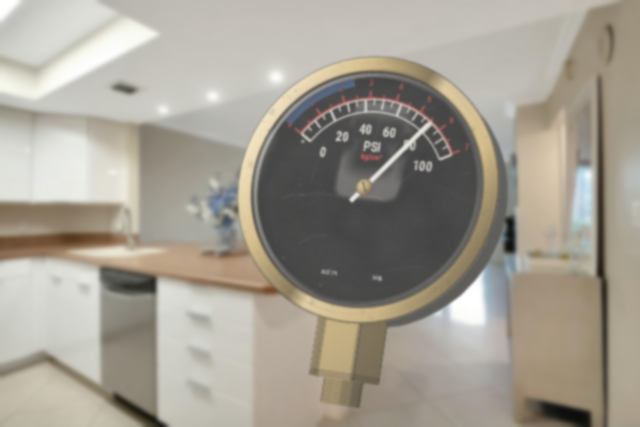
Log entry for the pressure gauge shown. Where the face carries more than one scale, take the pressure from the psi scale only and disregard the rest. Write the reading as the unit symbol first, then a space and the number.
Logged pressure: psi 80
